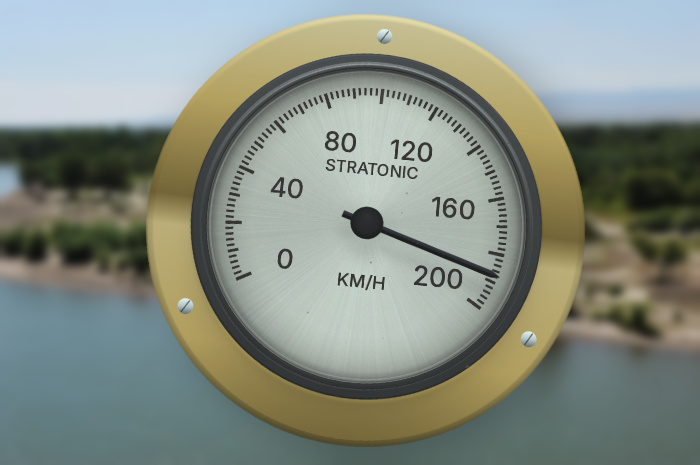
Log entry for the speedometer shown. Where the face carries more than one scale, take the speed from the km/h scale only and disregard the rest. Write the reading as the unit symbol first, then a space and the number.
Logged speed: km/h 188
